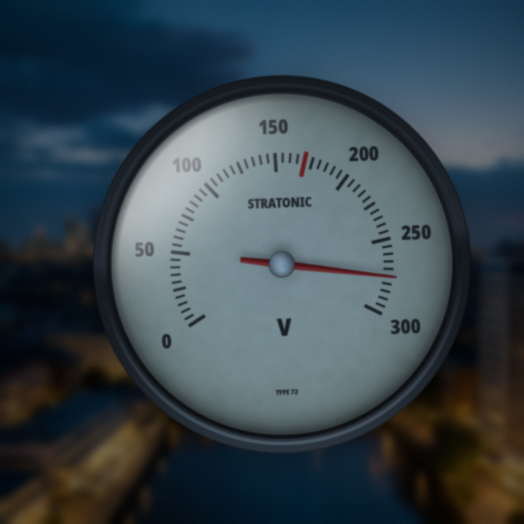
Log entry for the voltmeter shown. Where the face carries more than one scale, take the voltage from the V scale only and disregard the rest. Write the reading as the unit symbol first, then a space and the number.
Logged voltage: V 275
